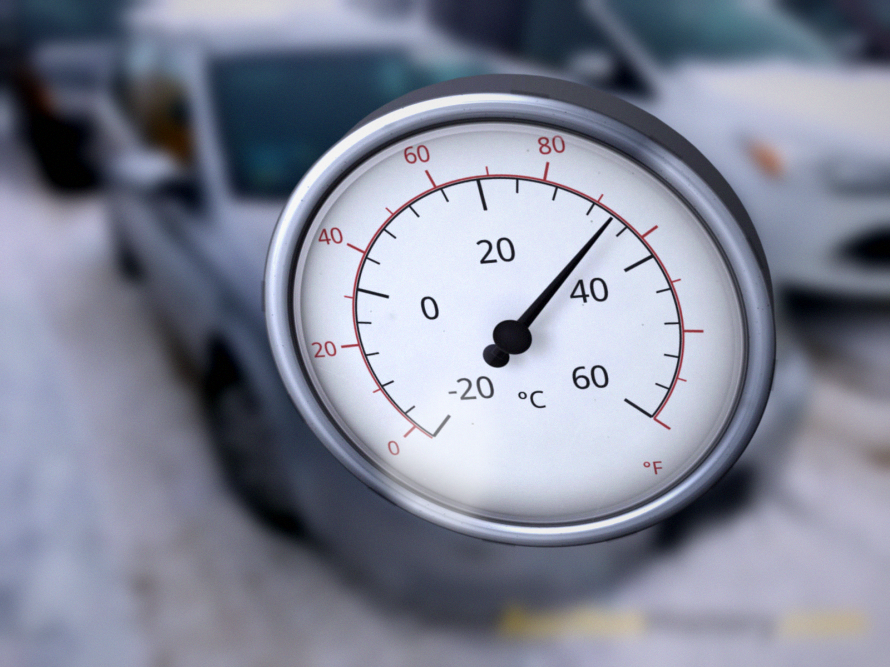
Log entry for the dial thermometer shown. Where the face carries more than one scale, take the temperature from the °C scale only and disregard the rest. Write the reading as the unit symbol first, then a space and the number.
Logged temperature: °C 34
